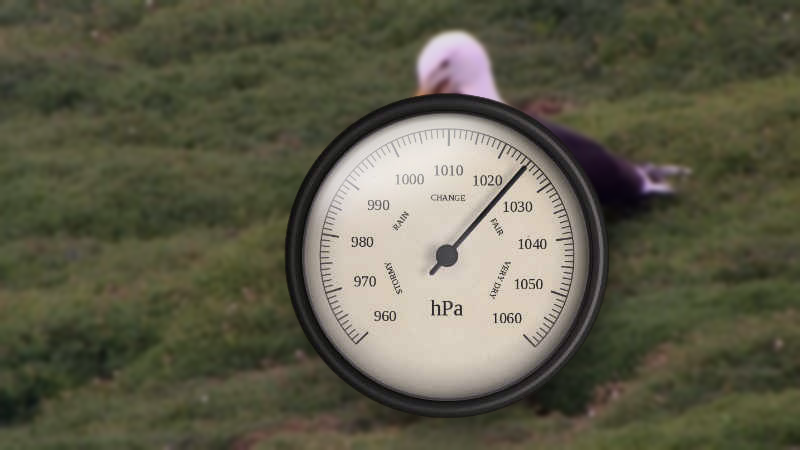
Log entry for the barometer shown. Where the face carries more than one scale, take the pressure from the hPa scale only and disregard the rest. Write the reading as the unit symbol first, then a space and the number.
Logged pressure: hPa 1025
